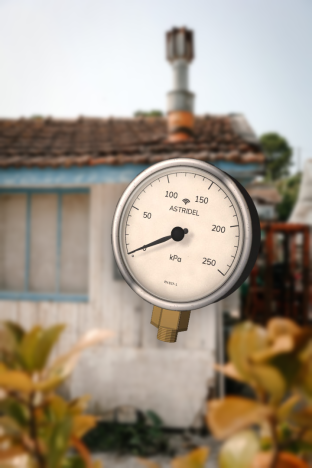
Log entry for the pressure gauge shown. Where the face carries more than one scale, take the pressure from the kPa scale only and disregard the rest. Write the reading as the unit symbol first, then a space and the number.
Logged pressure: kPa 0
